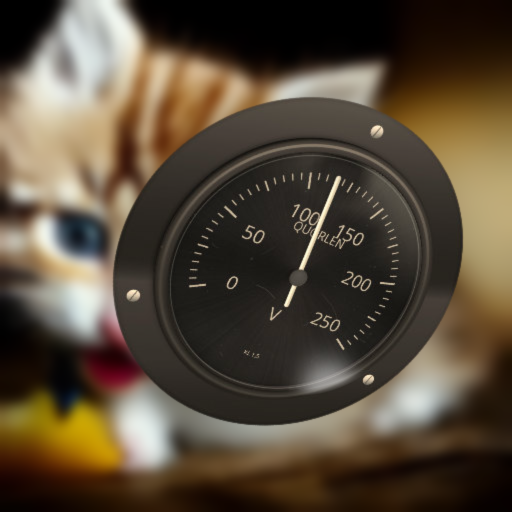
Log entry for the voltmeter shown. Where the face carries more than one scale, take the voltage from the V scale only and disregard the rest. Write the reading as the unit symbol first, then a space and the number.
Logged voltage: V 115
